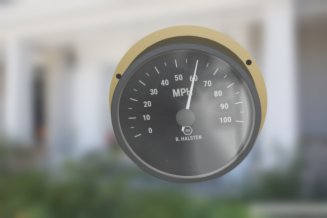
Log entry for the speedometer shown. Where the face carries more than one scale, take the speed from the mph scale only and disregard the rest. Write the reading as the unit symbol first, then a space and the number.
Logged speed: mph 60
